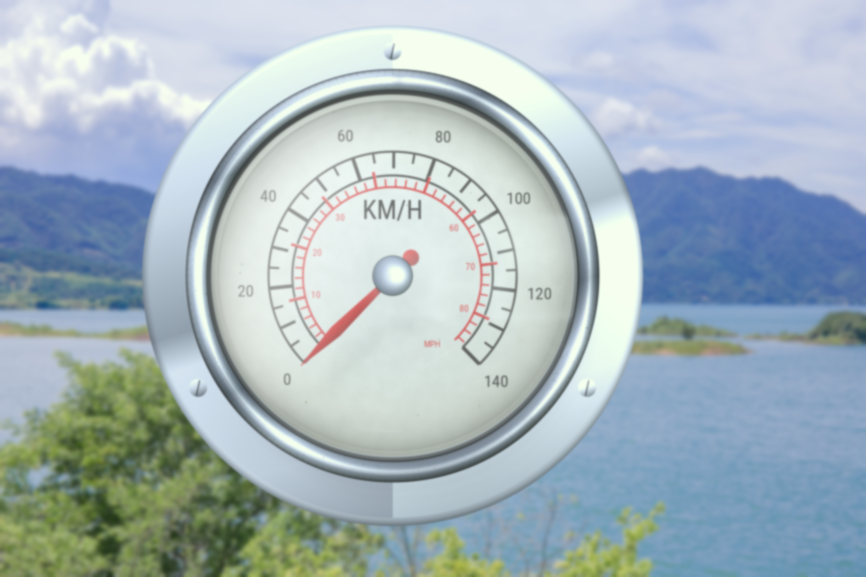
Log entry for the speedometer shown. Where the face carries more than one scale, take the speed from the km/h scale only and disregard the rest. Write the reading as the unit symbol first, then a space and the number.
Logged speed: km/h 0
